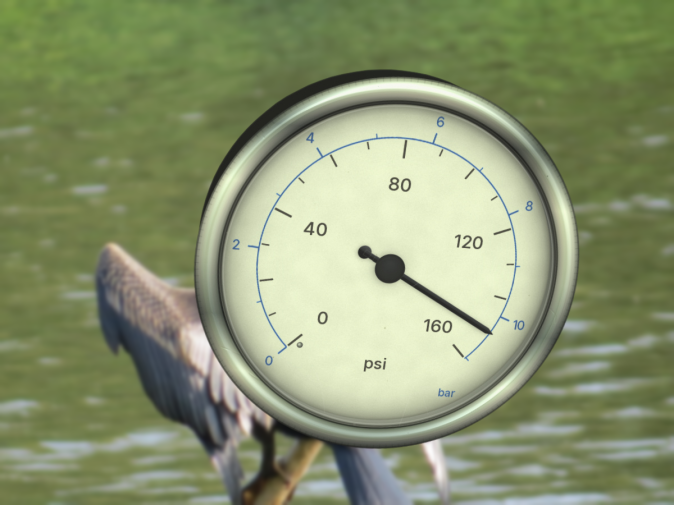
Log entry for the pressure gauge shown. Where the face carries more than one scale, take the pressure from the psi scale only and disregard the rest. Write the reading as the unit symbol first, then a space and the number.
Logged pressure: psi 150
